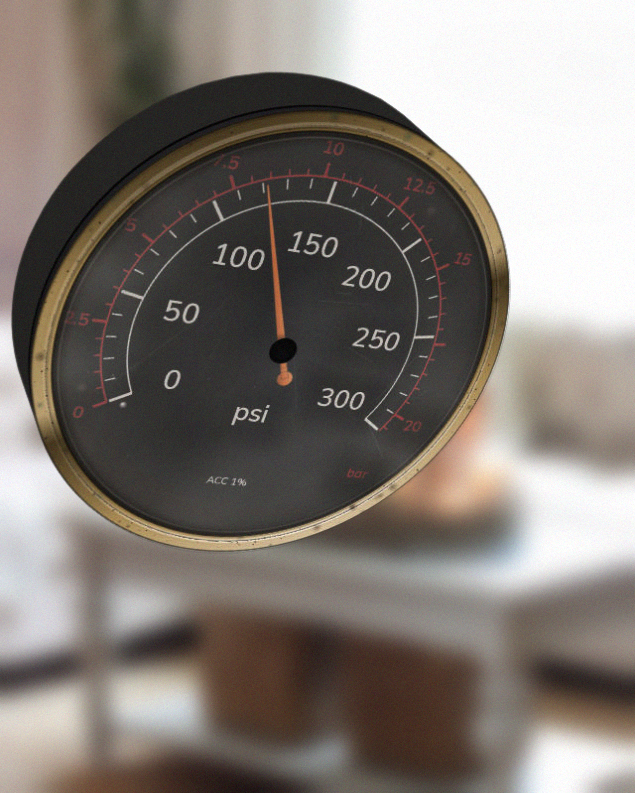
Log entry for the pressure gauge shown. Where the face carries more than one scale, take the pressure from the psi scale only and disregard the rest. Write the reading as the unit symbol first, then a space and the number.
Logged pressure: psi 120
